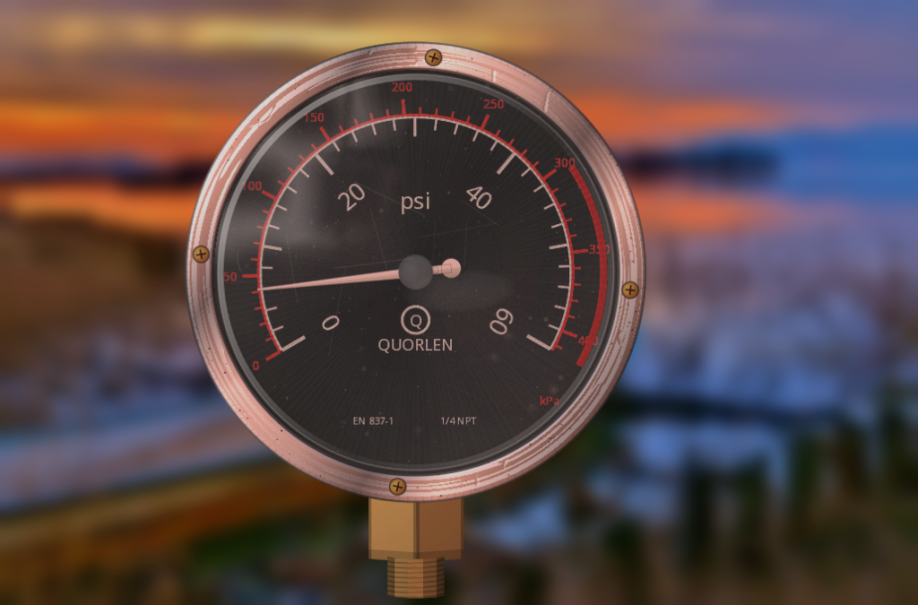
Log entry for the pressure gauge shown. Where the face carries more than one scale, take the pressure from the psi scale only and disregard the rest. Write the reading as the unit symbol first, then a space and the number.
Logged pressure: psi 6
